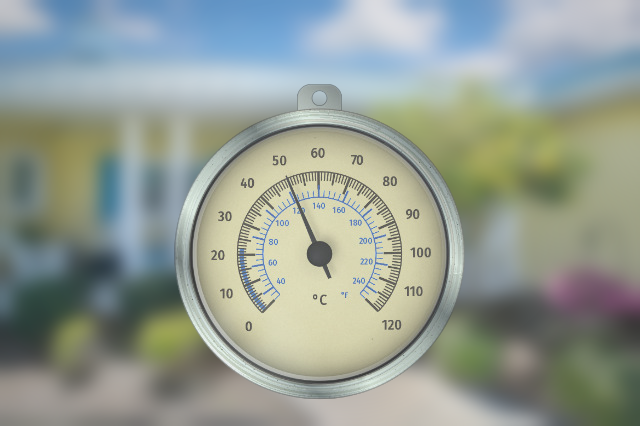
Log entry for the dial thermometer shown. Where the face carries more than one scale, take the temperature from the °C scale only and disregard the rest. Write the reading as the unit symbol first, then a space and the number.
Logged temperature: °C 50
